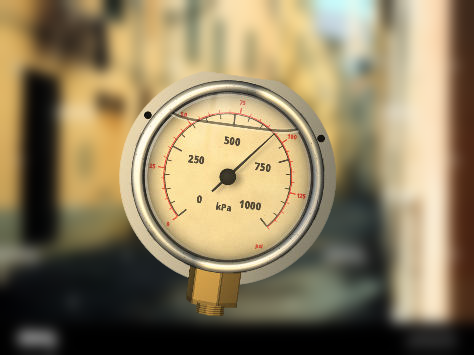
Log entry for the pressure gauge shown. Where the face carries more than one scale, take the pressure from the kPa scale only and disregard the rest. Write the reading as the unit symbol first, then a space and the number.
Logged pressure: kPa 650
